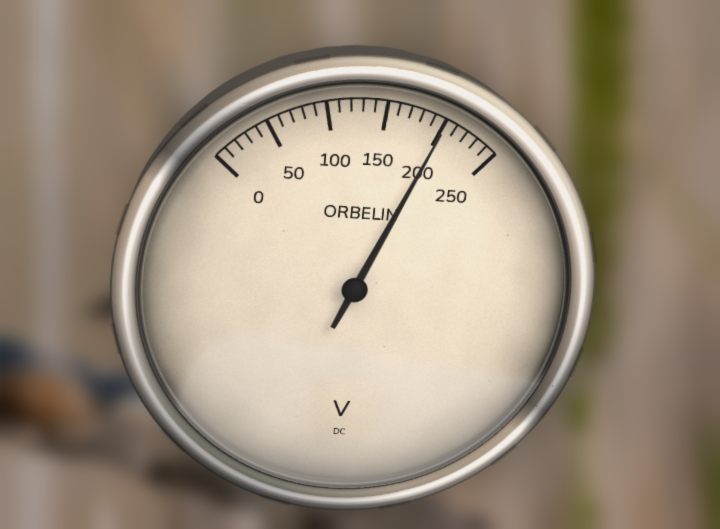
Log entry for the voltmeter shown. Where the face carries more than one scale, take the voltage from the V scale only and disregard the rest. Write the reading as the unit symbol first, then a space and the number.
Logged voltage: V 200
